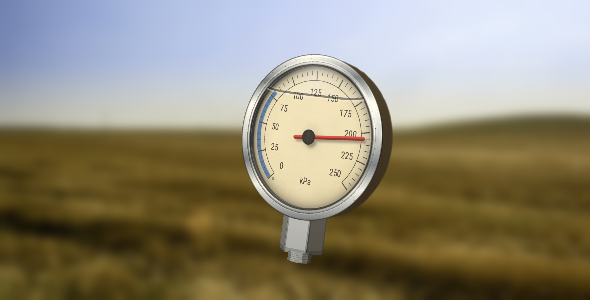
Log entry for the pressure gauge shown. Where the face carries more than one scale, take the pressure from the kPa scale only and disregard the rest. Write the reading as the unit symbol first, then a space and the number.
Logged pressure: kPa 205
